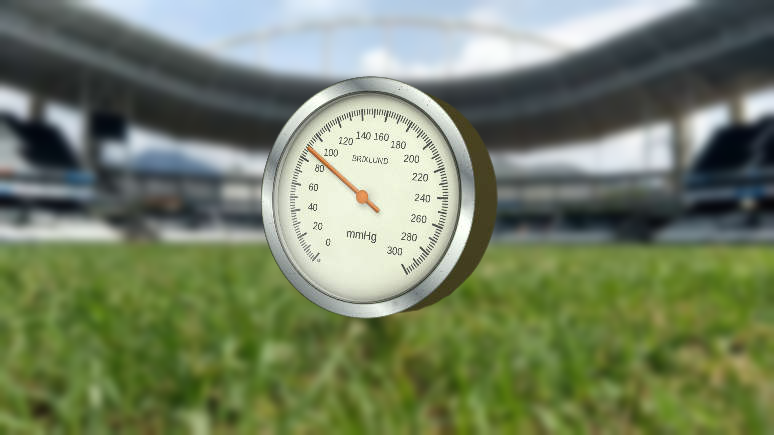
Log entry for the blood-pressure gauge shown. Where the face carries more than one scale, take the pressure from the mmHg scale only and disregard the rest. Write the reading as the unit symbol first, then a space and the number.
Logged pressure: mmHg 90
